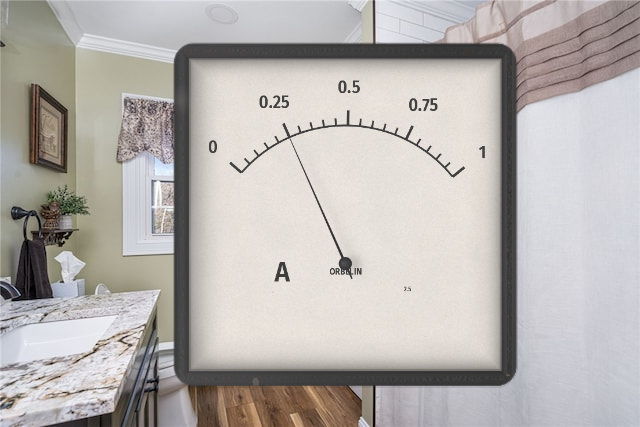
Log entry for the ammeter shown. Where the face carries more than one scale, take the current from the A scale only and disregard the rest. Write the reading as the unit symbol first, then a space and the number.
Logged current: A 0.25
